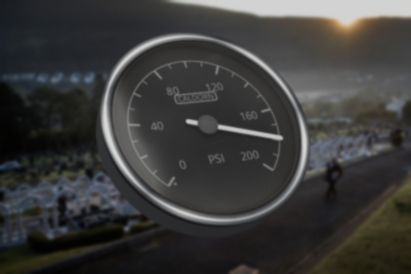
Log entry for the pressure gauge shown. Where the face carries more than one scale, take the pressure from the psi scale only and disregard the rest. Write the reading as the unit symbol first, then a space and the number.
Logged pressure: psi 180
